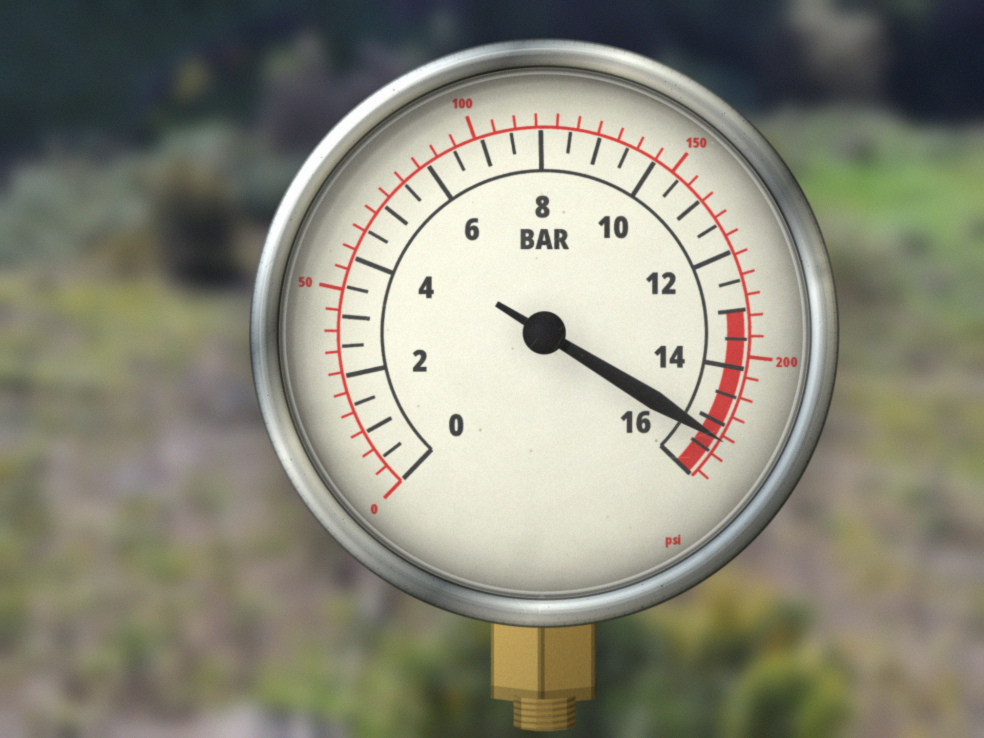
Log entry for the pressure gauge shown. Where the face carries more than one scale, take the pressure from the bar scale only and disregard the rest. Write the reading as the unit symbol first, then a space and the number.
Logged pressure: bar 15.25
